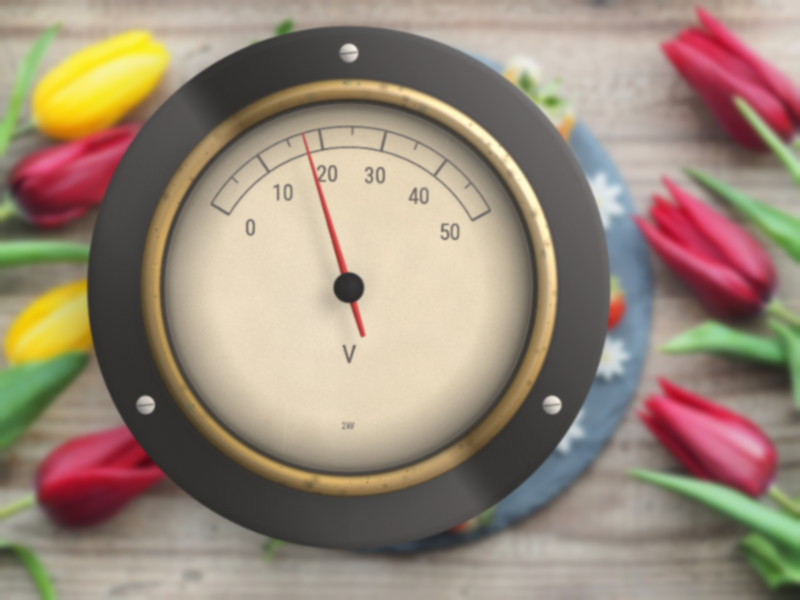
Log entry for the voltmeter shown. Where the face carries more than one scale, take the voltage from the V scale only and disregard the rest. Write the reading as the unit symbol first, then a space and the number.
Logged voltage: V 17.5
